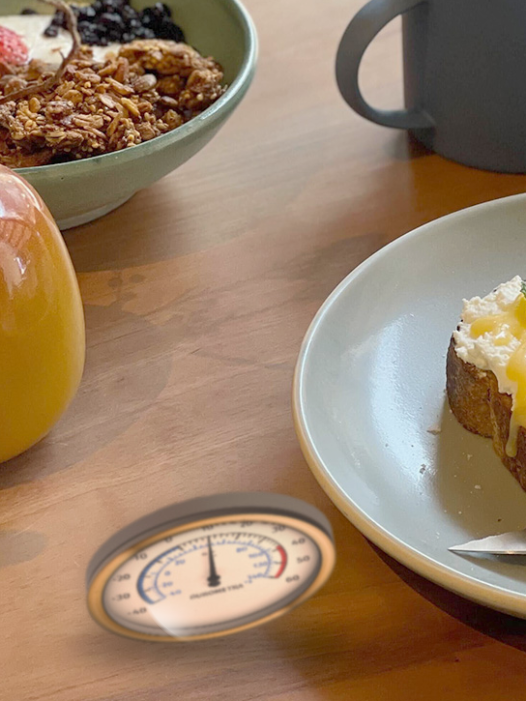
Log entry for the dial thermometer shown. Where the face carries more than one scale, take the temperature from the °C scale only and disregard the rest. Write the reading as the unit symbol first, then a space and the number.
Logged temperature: °C 10
